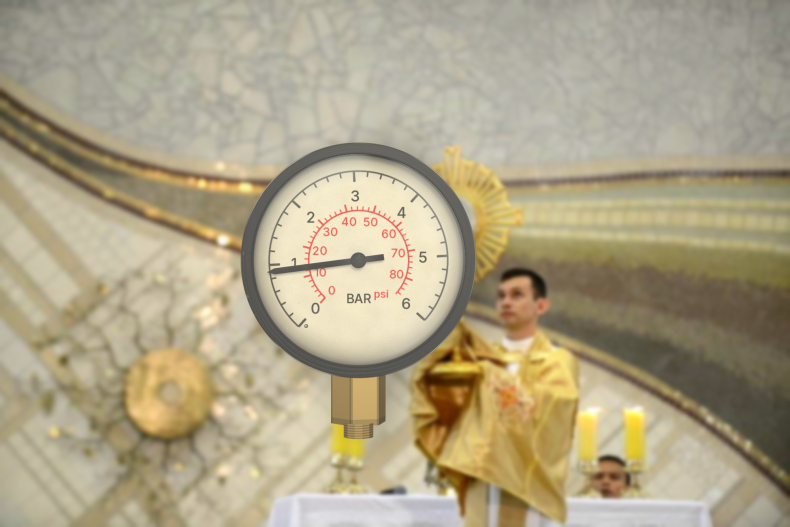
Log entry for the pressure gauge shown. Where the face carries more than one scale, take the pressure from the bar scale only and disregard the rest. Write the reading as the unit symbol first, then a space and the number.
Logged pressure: bar 0.9
